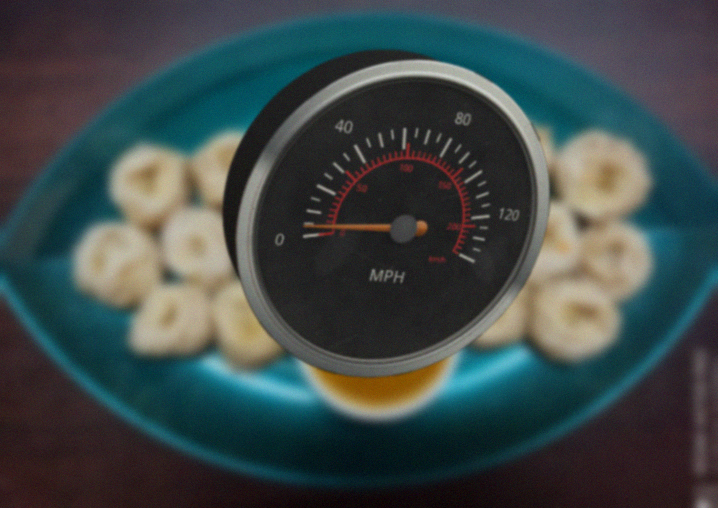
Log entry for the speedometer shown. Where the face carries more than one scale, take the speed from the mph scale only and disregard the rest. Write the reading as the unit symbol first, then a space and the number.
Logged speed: mph 5
